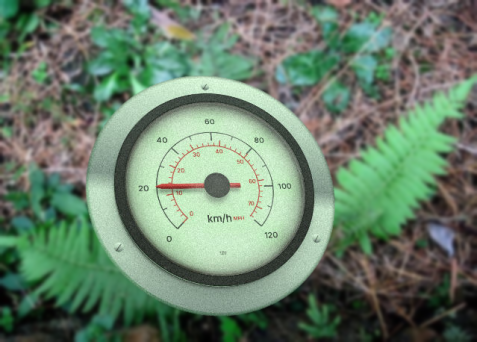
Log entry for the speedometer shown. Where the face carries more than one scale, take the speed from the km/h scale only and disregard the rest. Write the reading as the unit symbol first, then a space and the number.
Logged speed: km/h 20
